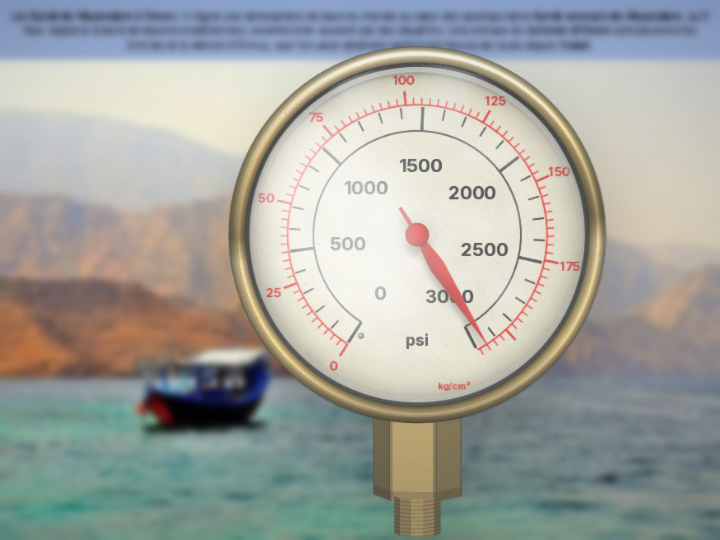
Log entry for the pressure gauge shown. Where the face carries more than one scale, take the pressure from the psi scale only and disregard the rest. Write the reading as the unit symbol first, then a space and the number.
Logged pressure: psi 2950
